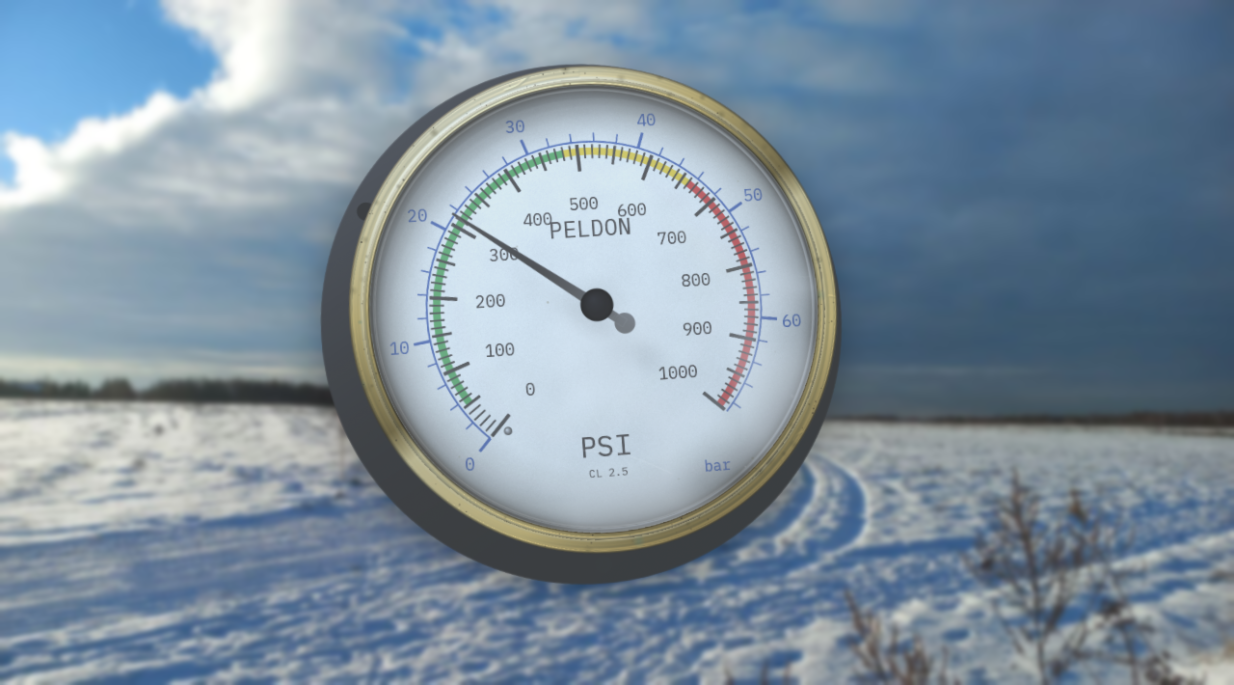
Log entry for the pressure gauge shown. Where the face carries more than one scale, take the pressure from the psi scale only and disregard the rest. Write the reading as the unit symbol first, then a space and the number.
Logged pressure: psi 310
